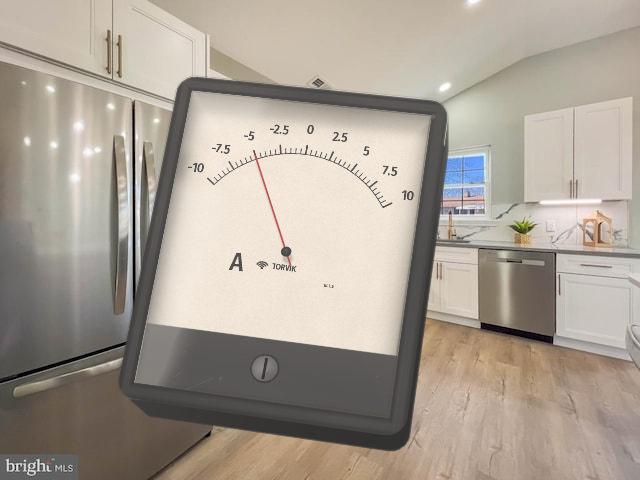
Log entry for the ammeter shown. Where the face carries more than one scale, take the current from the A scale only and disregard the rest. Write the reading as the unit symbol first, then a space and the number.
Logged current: A -5
